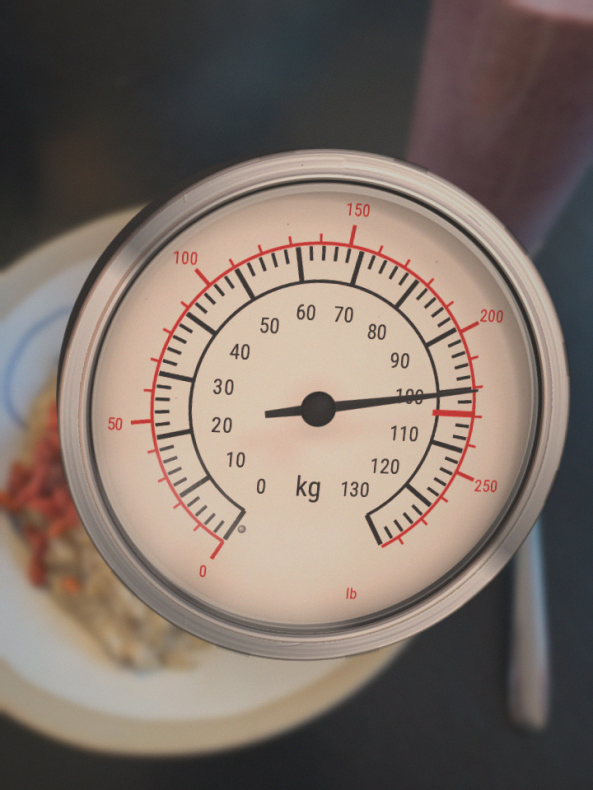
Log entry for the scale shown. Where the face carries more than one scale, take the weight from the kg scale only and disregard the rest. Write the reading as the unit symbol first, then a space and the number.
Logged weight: kg 100
